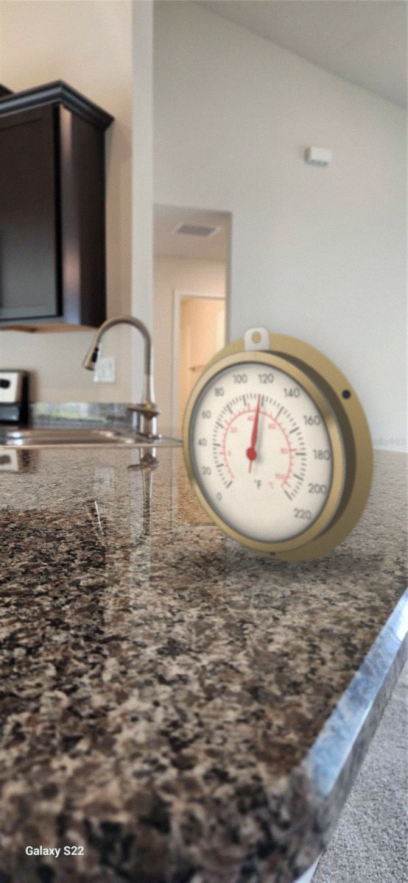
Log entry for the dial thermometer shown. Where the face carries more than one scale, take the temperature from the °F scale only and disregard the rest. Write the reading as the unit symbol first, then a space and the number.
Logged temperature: °F 120
